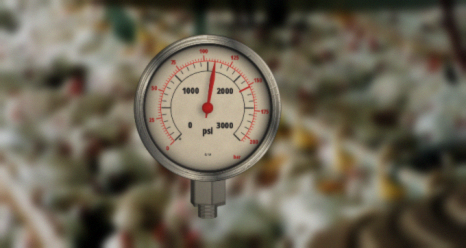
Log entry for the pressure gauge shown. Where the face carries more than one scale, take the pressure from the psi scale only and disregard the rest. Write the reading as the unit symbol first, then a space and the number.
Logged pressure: psi 1600
